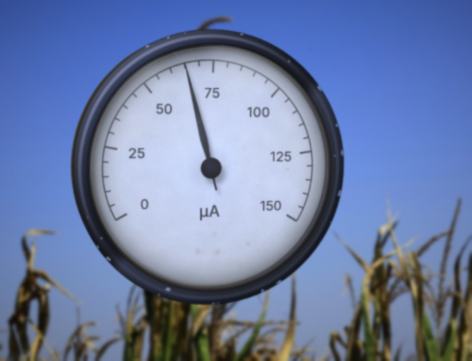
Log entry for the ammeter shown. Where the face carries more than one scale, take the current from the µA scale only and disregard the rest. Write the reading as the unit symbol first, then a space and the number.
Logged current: µA 65
